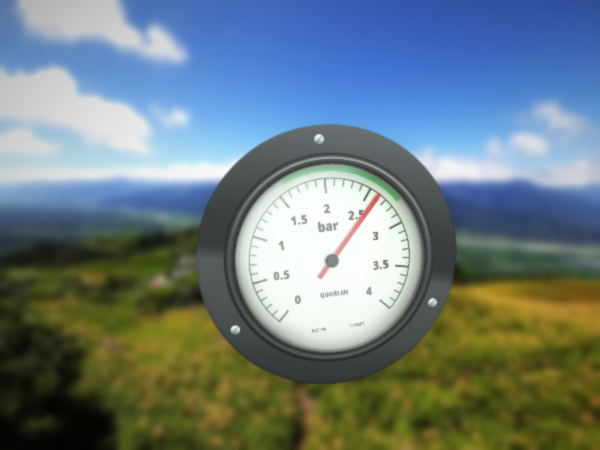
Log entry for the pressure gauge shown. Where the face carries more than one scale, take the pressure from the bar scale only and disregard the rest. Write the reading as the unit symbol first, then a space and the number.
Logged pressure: bar 2.6
